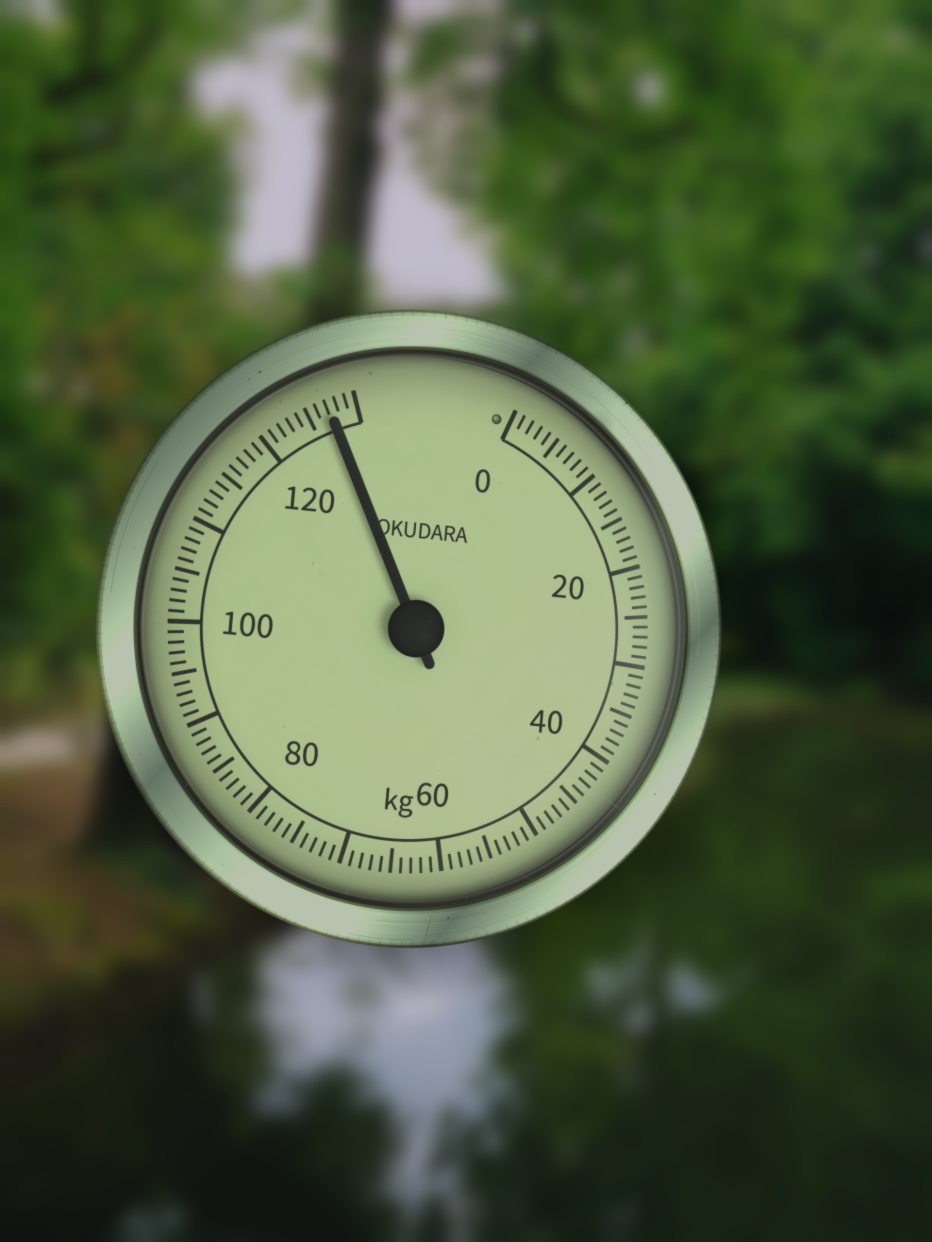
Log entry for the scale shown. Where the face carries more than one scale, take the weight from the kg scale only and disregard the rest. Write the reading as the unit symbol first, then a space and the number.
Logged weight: kg 127
